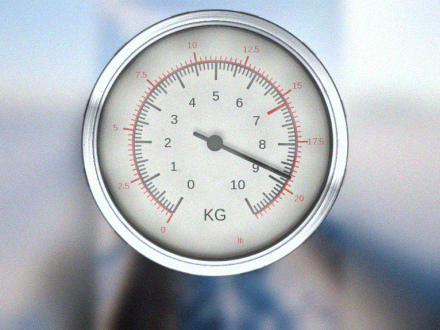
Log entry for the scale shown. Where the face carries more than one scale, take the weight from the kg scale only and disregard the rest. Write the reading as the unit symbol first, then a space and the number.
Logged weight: kg 8.8
